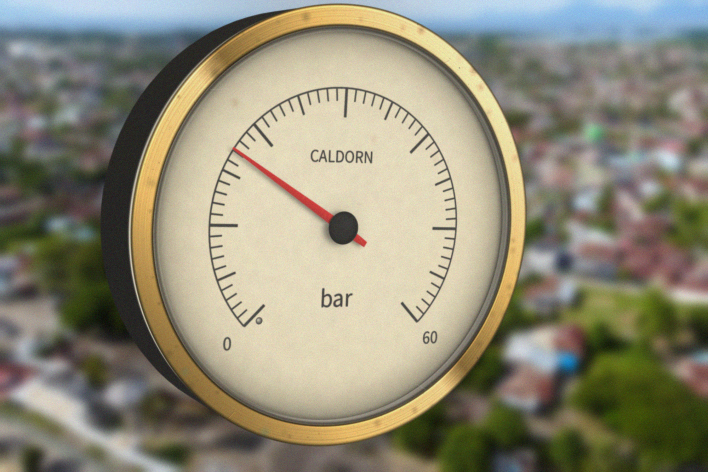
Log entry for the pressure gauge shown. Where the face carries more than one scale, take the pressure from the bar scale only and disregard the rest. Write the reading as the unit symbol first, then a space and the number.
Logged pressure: bar 17
